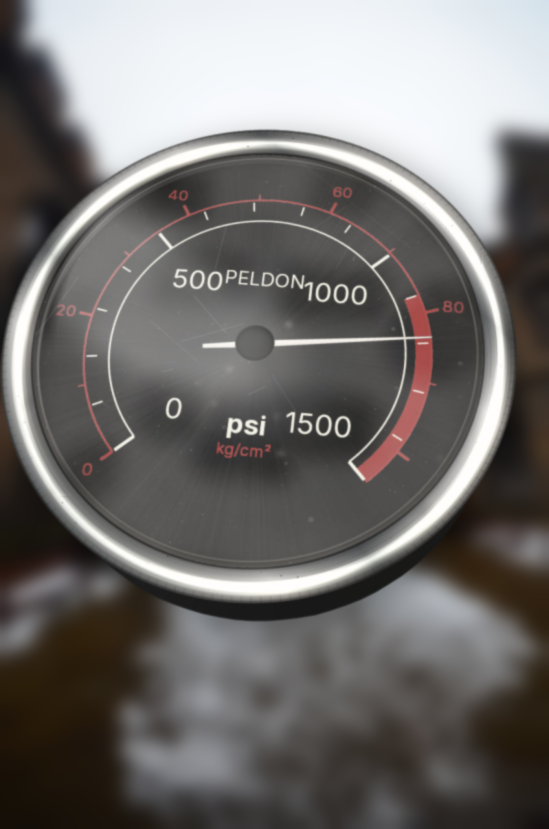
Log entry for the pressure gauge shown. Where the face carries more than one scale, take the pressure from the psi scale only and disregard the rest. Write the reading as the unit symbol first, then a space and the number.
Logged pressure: psi 1200
